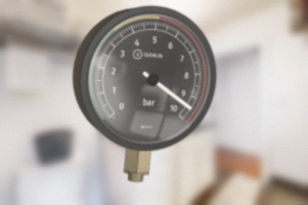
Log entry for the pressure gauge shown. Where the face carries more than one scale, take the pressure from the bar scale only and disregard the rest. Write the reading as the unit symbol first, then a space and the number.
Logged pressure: bar 9.5
